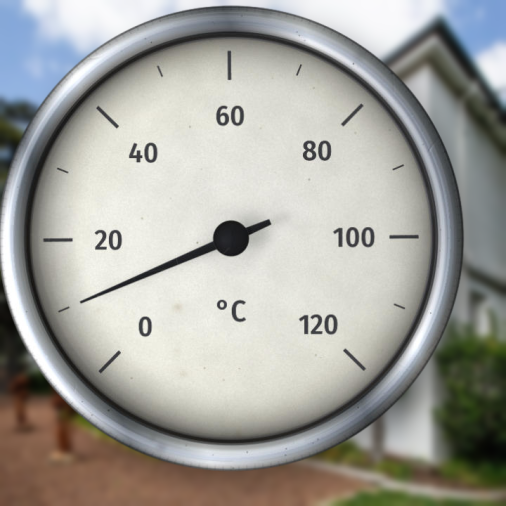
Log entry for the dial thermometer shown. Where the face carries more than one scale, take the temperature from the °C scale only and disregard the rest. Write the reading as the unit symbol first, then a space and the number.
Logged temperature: °C 10
